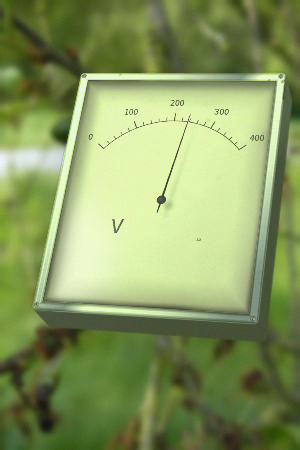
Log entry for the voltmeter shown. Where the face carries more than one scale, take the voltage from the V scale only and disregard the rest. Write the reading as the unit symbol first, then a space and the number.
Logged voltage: V 240
